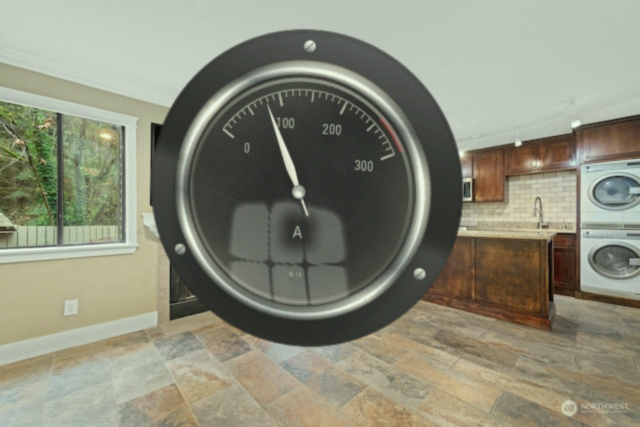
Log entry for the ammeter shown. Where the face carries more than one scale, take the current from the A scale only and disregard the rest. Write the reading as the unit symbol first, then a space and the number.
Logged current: A 80
